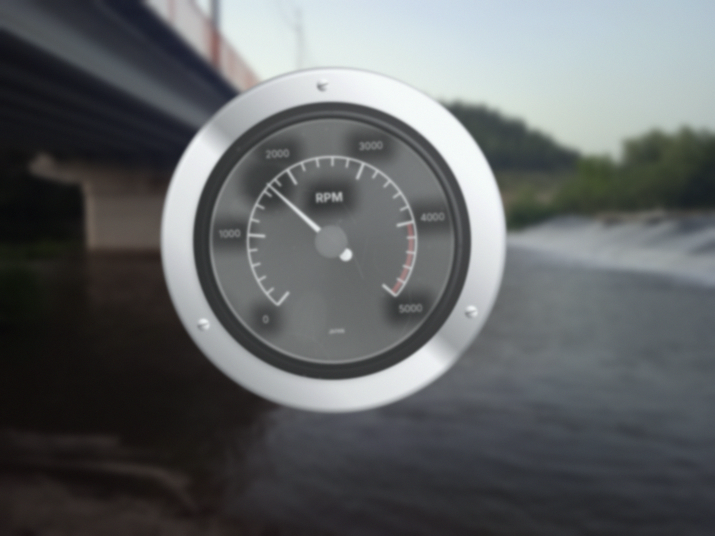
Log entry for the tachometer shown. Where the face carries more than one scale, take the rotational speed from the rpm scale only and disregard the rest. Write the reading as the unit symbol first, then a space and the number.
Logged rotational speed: rpm 1700
